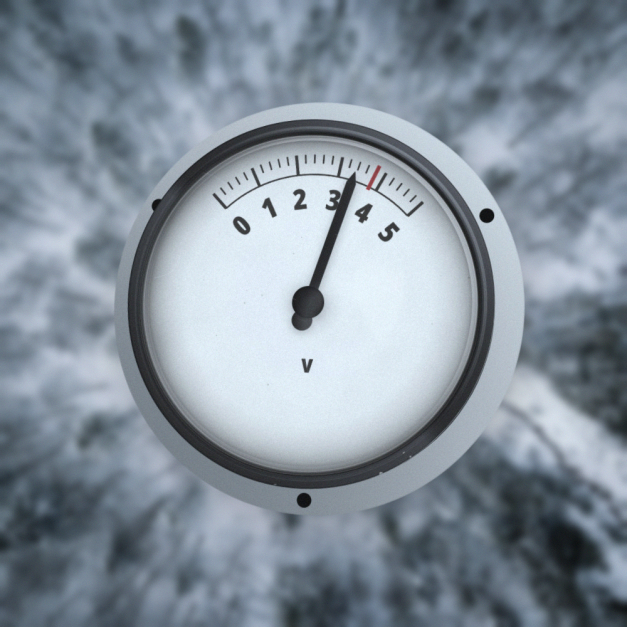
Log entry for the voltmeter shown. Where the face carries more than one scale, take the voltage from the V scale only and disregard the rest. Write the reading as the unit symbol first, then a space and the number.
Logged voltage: V 3.4
